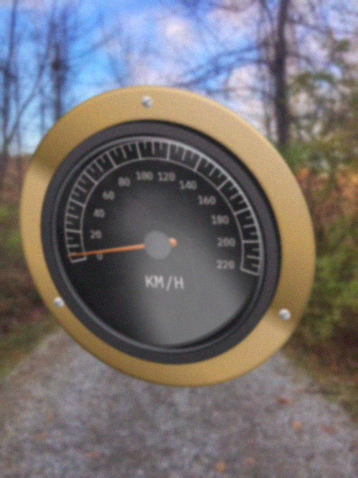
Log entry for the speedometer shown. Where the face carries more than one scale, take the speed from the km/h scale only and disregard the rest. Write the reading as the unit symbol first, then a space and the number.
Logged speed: km/h 5
